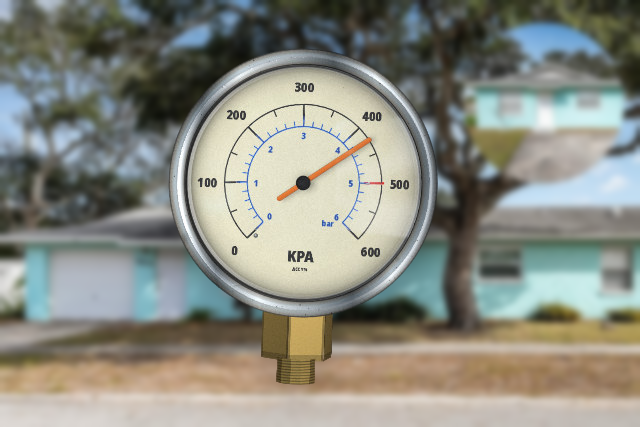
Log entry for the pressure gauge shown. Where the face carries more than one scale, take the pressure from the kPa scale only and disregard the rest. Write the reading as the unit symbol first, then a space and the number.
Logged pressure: kPa 425
